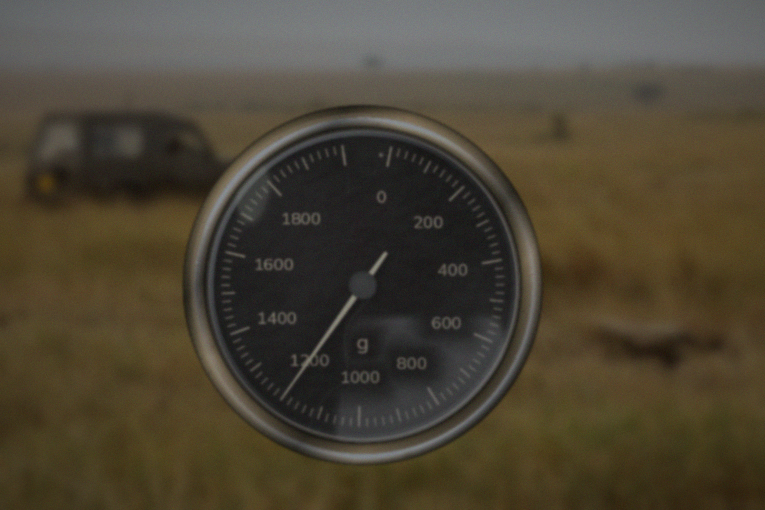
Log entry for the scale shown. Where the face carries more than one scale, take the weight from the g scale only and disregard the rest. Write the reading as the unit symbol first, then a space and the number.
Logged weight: g 1200
